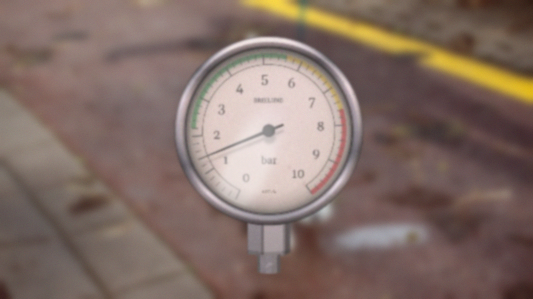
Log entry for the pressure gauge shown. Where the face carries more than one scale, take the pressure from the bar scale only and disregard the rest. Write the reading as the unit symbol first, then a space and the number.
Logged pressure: bar 1.4
